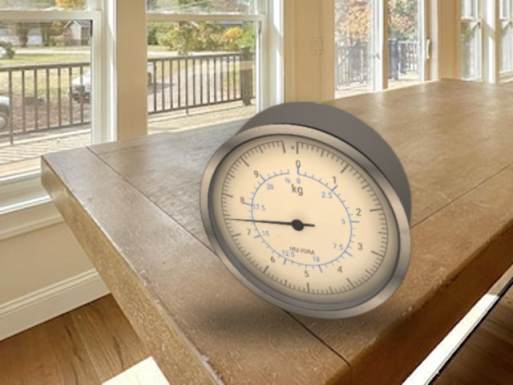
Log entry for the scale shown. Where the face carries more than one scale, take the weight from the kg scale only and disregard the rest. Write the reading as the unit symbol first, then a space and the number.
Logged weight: kg 7.5
